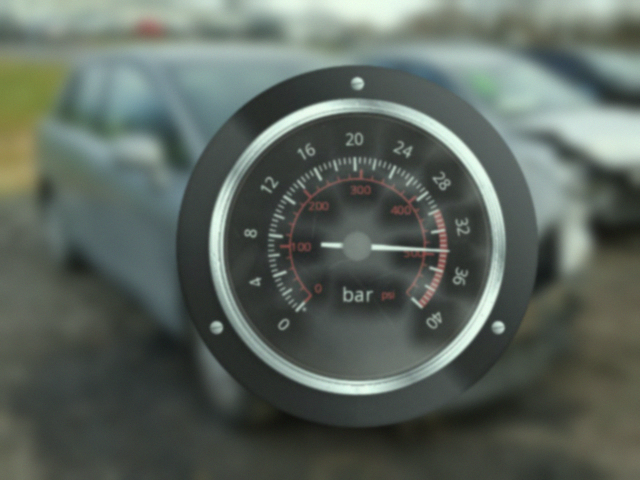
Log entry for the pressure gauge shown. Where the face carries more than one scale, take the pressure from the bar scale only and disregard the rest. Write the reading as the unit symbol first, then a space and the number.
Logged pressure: bar 34
